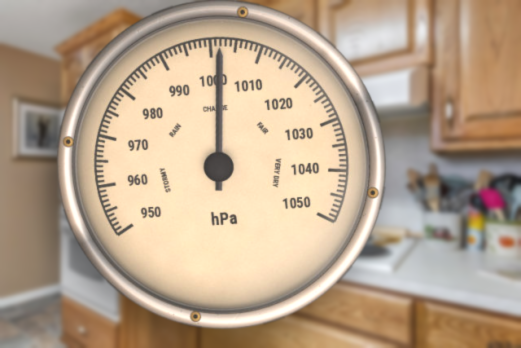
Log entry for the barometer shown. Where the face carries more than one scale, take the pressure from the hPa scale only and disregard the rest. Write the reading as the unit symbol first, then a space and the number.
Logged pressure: hPa 1002
